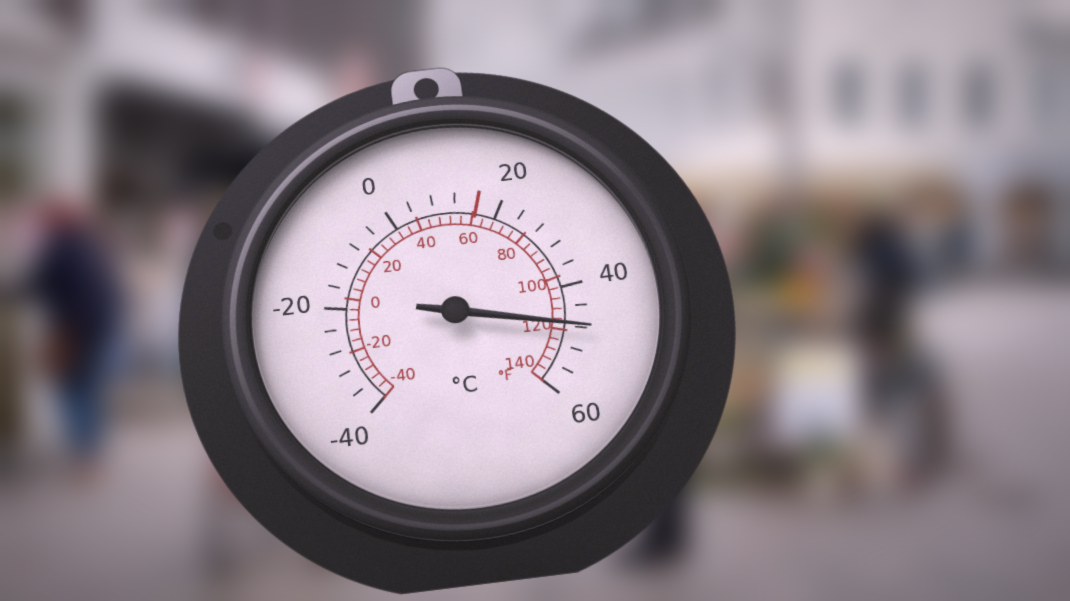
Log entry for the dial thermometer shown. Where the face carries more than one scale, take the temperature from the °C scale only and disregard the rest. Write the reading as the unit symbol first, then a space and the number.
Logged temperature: °C 48
